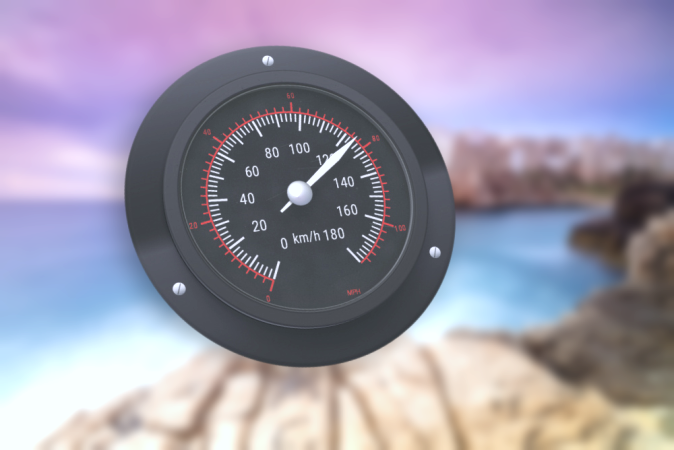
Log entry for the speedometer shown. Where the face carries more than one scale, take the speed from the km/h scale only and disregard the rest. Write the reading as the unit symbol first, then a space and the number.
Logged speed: km/h 124
